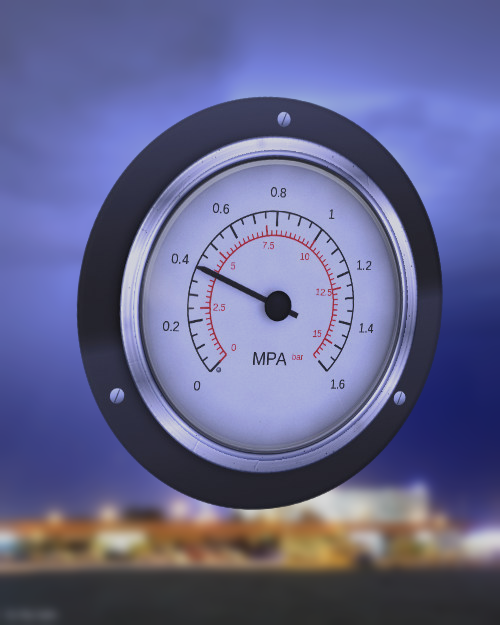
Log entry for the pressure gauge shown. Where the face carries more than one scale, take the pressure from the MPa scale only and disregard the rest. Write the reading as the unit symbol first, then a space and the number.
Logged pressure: MPa 0.4
